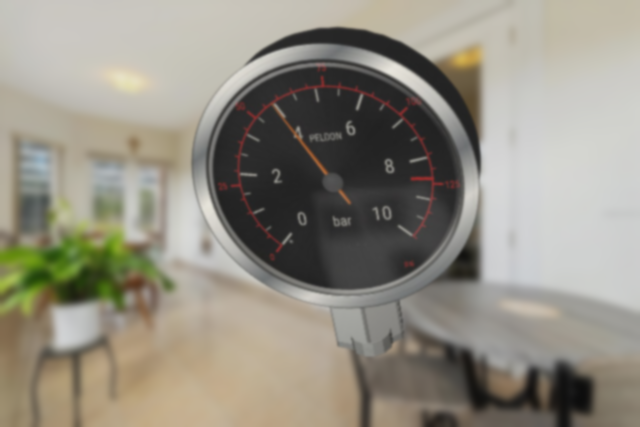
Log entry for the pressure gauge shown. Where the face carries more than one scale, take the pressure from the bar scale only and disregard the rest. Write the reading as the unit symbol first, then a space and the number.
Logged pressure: bar 4
